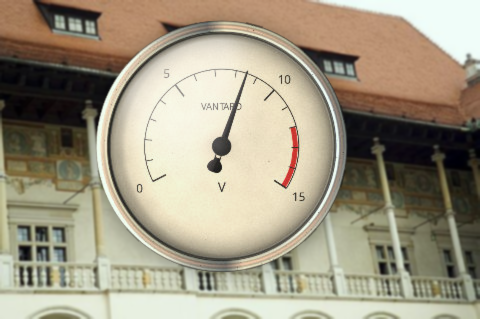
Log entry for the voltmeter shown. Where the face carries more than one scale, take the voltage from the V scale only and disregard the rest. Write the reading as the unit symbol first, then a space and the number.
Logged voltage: V 8.5
